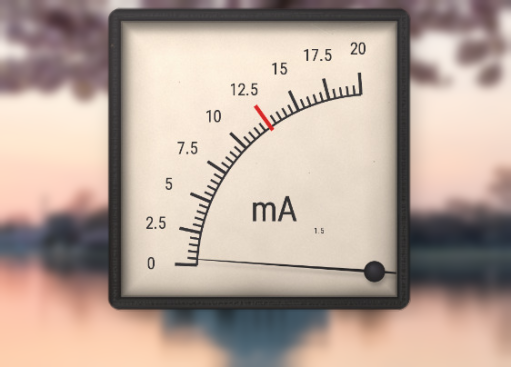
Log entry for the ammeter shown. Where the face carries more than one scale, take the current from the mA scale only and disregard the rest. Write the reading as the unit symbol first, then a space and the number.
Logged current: mA 0.5
